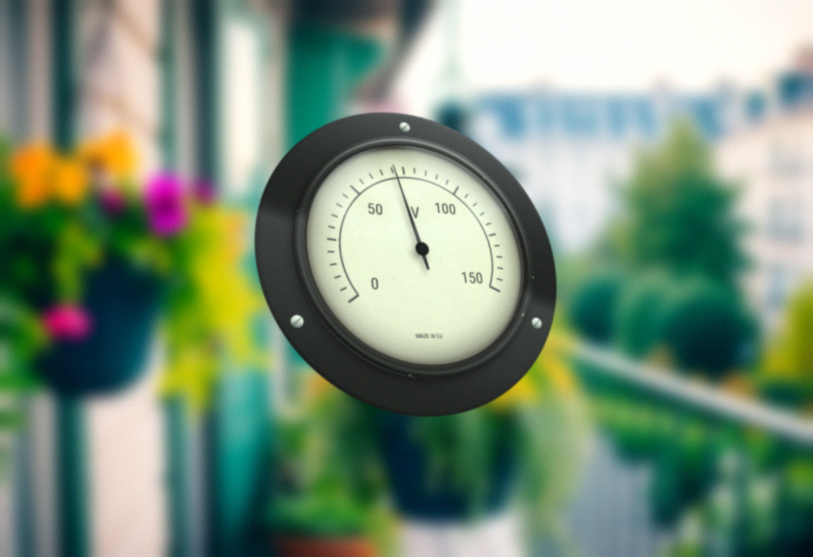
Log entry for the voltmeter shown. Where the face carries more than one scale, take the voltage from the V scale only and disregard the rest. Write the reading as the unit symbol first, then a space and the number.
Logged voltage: V 70
